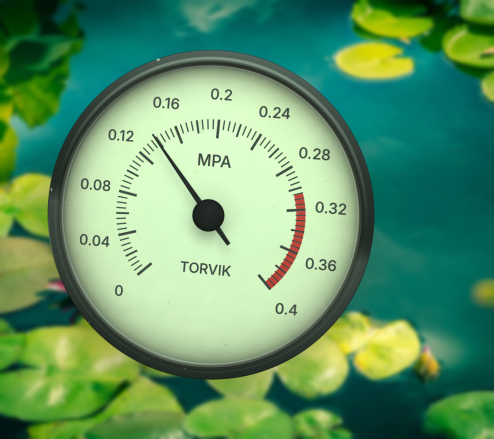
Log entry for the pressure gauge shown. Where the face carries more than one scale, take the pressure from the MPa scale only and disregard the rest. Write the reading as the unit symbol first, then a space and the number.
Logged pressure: MPa 0.14
